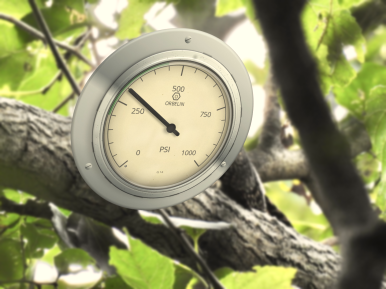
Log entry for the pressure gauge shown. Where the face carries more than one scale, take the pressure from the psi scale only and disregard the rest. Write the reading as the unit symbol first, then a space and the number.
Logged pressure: psi 300
